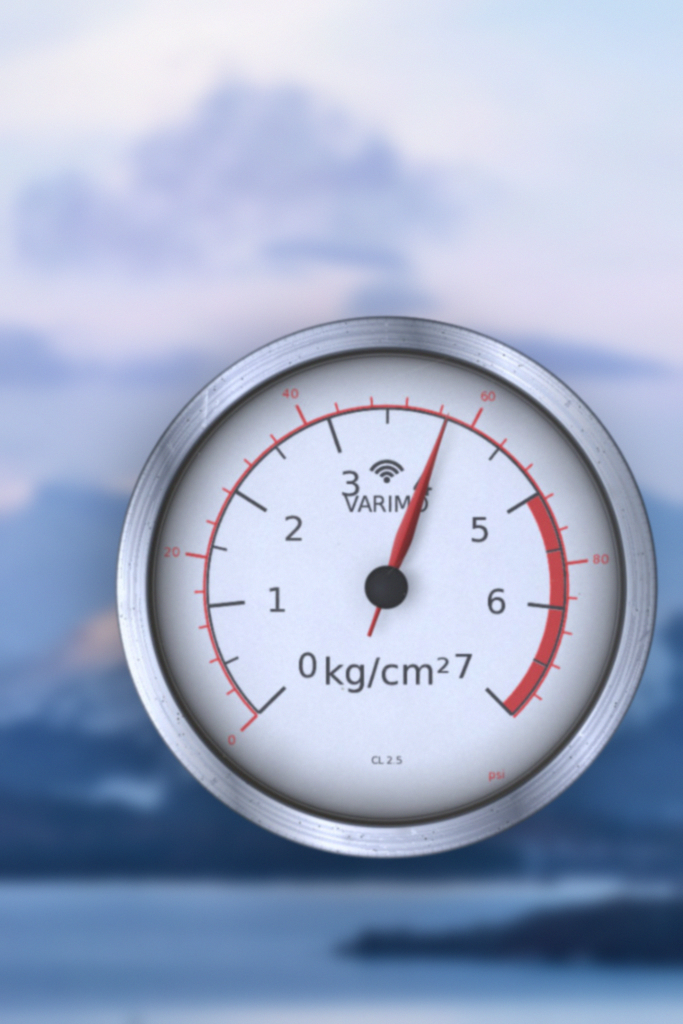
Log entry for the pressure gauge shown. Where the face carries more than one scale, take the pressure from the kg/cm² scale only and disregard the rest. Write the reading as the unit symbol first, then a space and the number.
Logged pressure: kg/cm² 4
